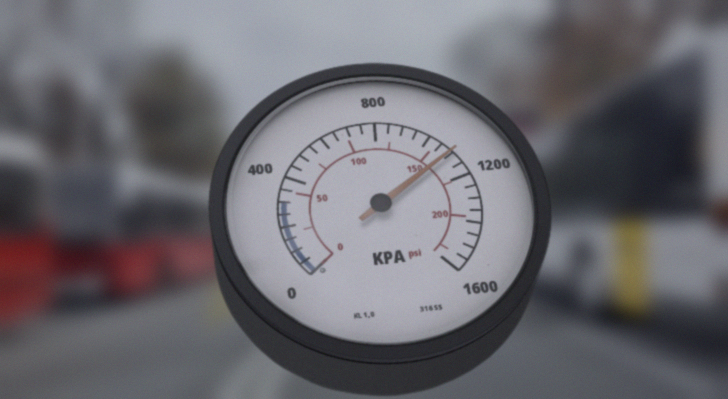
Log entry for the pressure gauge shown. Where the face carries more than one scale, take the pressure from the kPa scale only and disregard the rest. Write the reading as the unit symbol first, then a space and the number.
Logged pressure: kPa 1100
